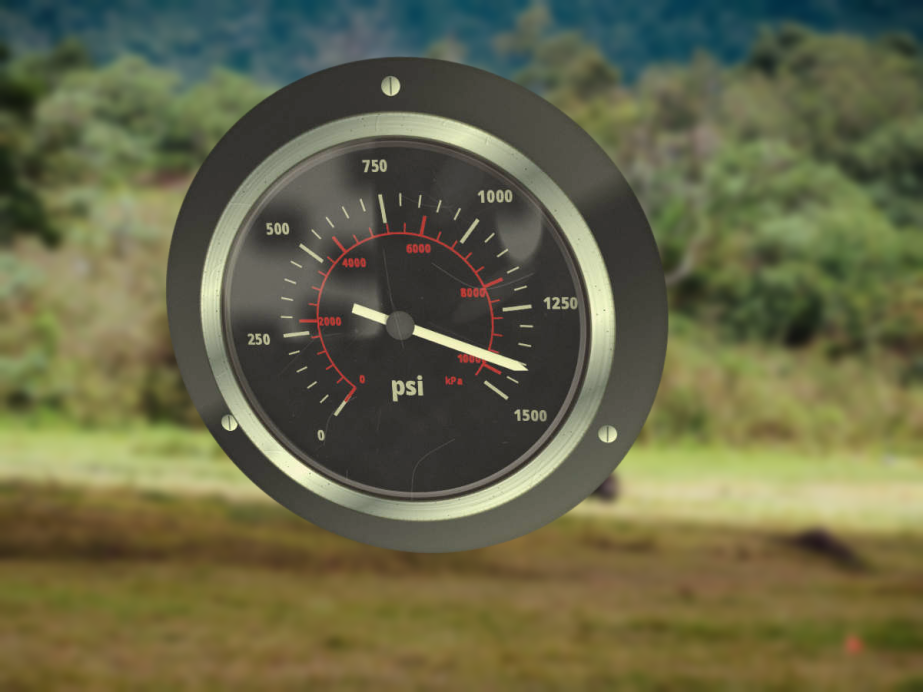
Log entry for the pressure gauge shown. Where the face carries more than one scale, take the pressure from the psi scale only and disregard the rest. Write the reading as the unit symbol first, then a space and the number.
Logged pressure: psi 1400
